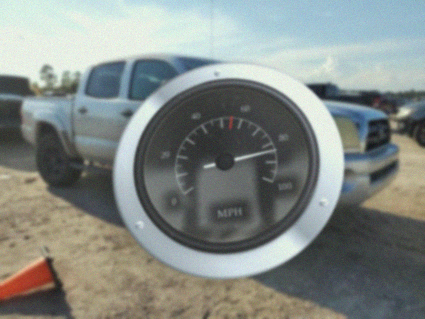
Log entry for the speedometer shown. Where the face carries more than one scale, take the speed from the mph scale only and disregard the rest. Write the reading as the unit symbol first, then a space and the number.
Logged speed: mph 85
